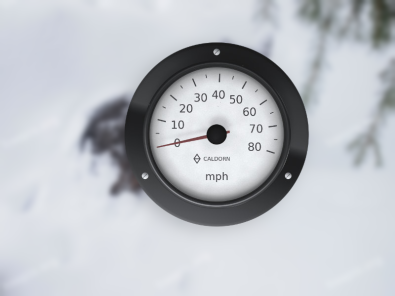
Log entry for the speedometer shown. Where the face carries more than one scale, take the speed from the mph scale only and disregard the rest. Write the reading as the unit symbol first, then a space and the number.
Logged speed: mph 0
